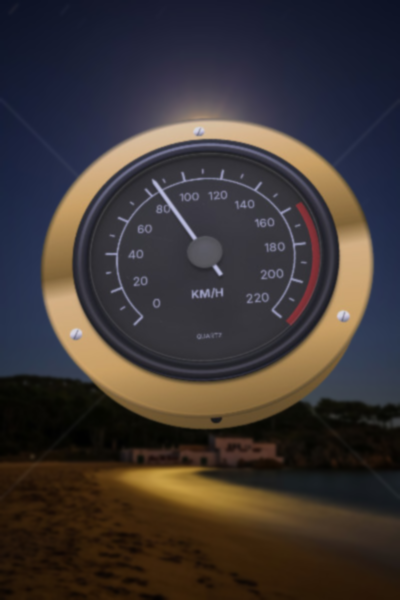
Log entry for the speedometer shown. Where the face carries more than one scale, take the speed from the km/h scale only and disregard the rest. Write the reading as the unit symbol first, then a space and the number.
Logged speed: km/h 85
